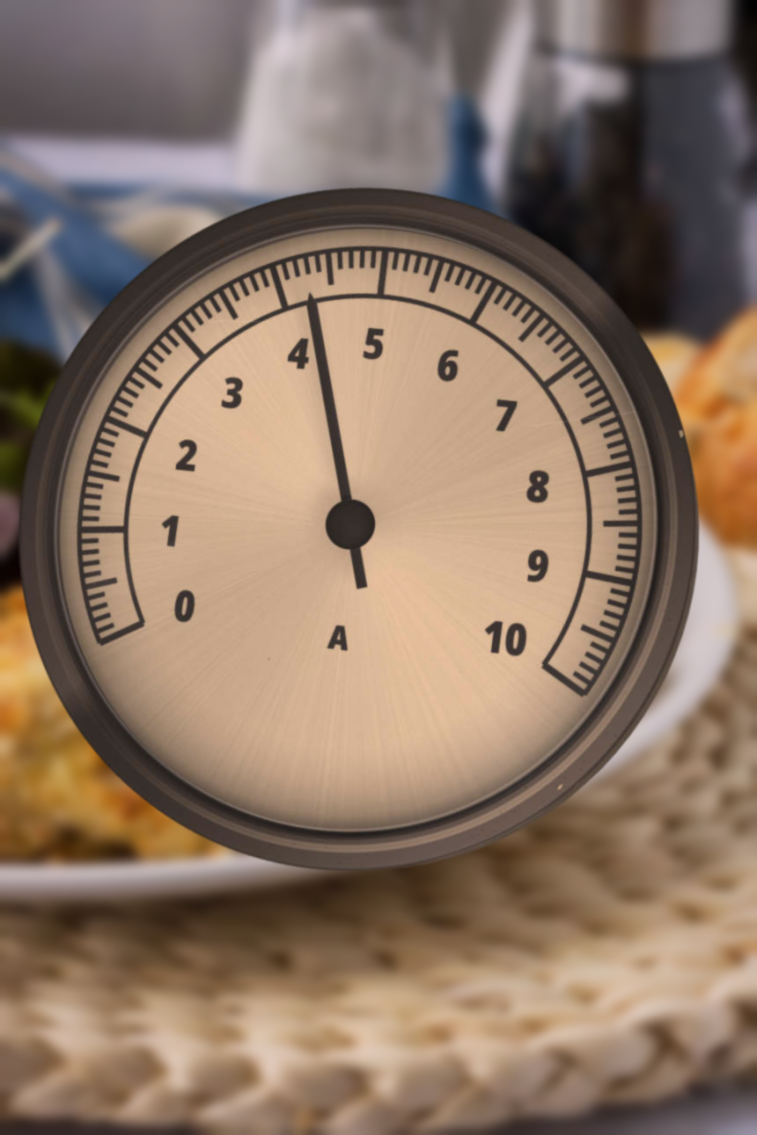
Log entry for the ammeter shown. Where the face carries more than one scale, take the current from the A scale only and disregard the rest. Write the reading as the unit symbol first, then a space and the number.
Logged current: A 4.3
